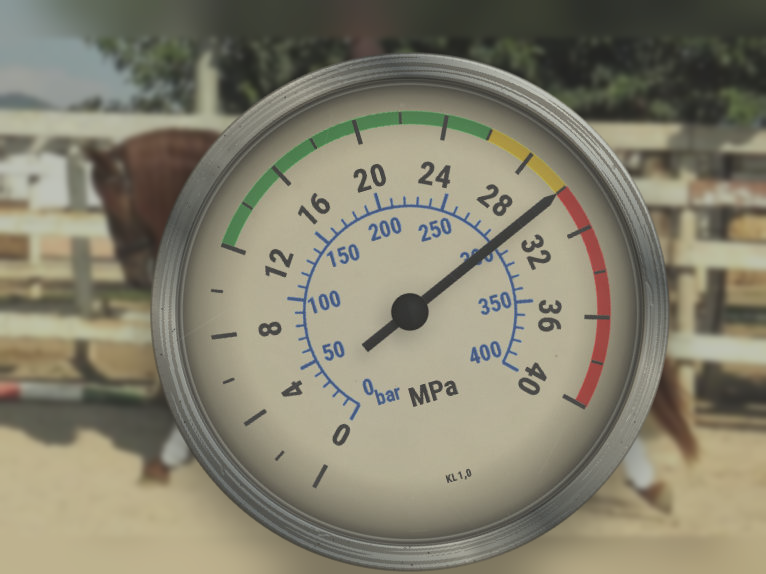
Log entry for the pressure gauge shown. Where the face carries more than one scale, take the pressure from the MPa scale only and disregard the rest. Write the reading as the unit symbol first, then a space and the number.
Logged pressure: MPa 30
